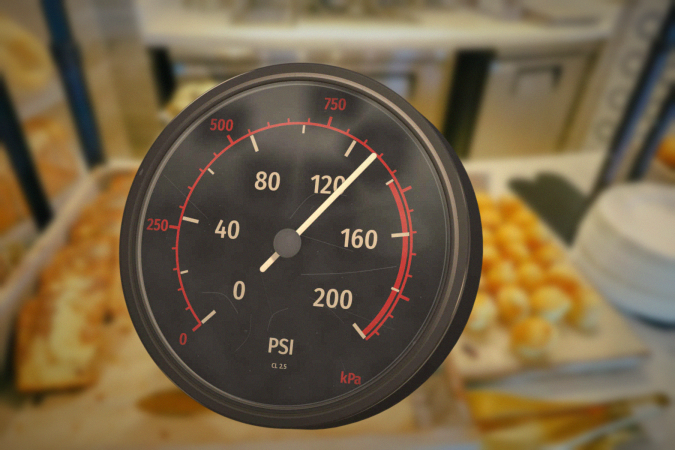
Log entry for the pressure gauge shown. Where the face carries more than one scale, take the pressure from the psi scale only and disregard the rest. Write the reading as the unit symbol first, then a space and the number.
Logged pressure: psi 130
